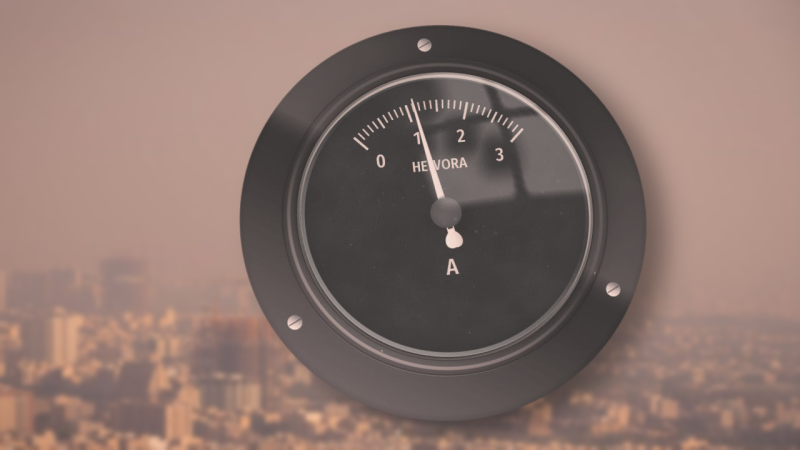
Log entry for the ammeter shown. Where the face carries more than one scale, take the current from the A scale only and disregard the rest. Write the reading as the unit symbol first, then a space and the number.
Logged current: A 1.1
